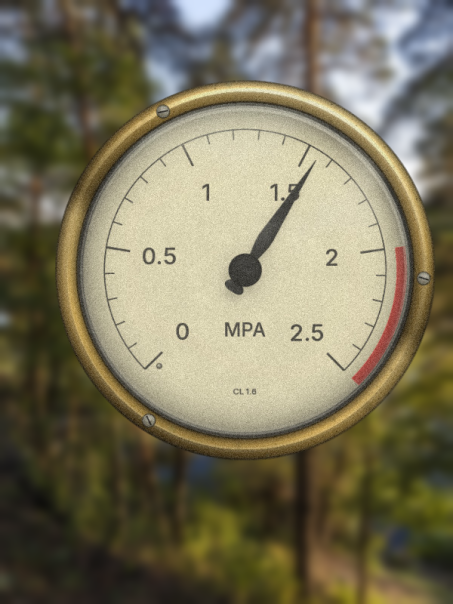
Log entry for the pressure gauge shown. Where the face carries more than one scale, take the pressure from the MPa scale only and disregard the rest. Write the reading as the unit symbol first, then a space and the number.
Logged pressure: MPa 1.55
